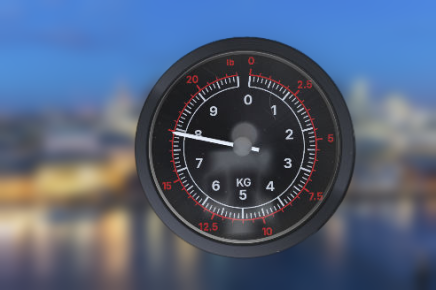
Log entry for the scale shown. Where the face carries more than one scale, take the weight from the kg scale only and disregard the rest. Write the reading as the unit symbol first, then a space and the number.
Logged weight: kg 7.9
